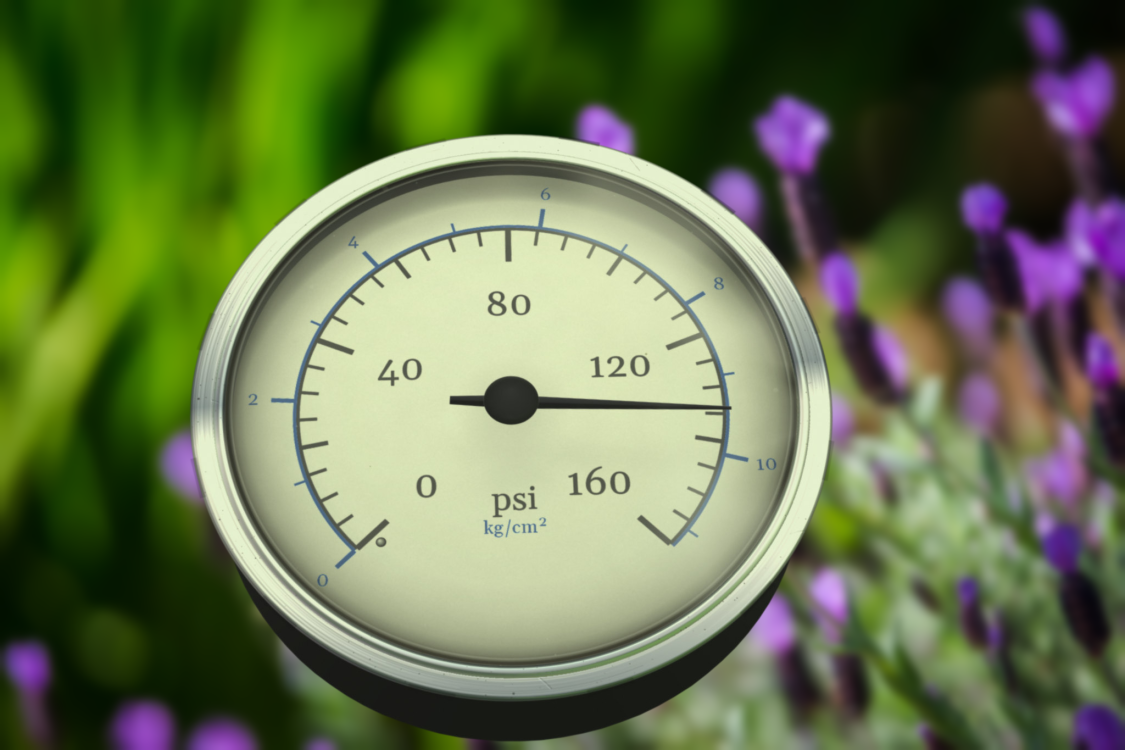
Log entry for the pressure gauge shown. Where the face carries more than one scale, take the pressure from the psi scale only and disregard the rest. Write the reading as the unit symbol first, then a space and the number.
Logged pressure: psi 135
